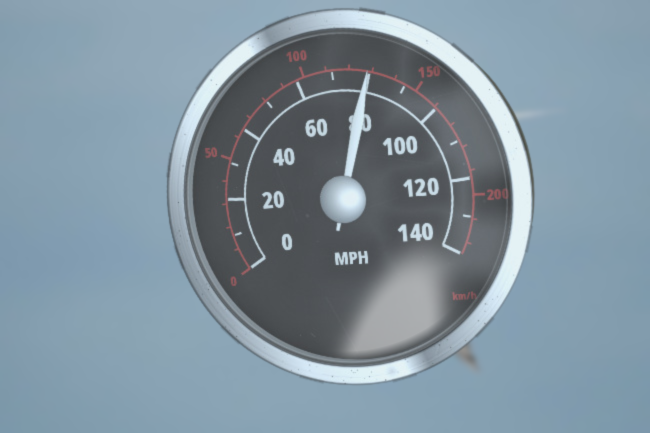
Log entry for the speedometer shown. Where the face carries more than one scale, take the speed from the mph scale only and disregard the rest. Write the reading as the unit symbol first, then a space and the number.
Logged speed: mph 80
